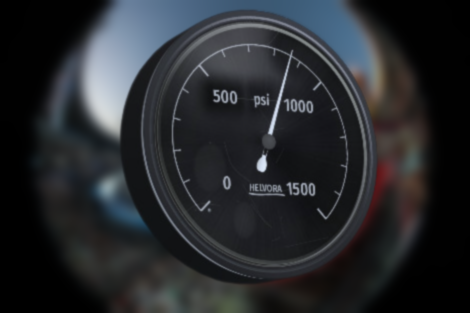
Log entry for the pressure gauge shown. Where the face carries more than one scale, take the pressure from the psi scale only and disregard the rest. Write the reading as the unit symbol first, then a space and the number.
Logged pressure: psi 850
